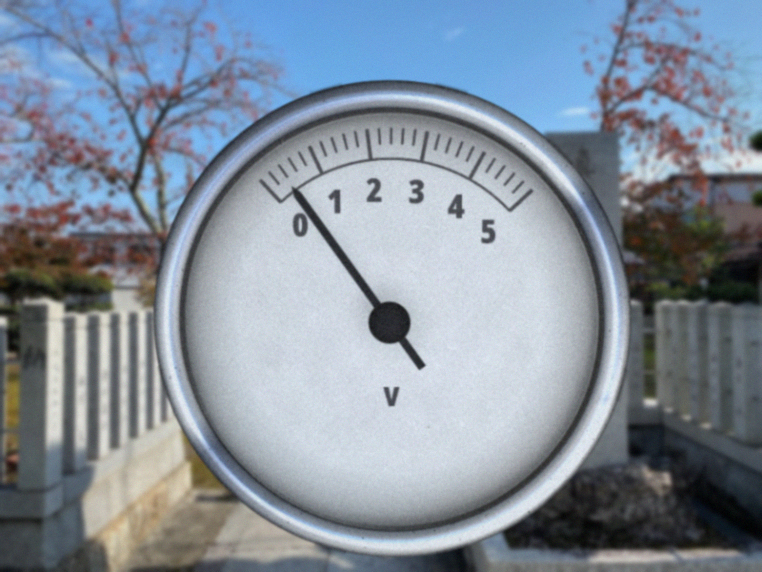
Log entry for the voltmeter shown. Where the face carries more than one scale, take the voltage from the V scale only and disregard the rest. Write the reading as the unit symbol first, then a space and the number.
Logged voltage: V 0.4
